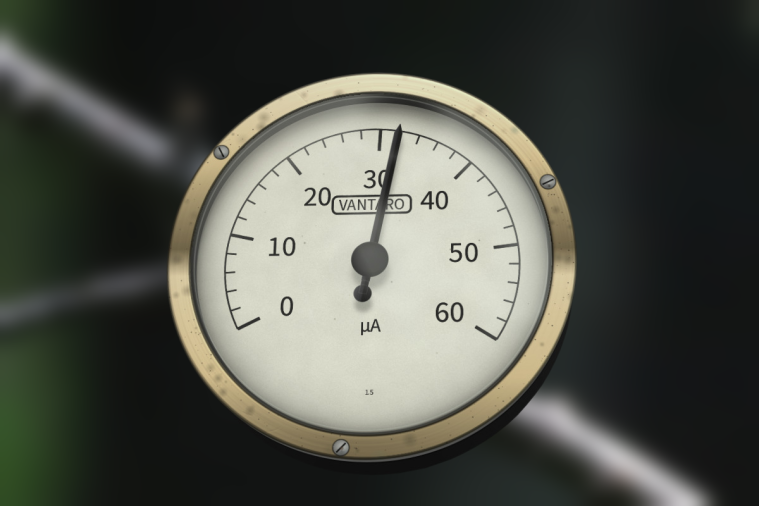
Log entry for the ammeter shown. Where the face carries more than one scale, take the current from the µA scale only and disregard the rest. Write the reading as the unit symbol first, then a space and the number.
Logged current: µA 32
